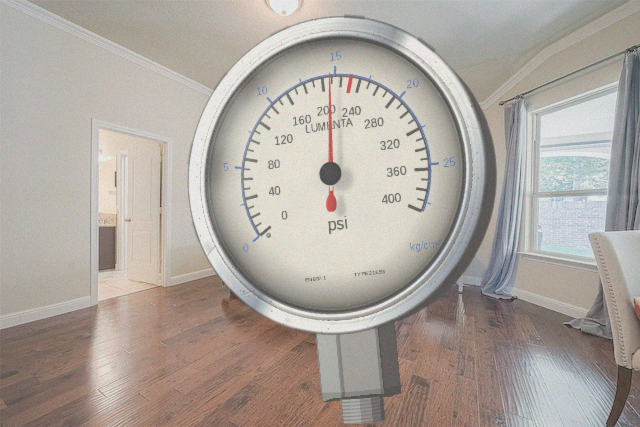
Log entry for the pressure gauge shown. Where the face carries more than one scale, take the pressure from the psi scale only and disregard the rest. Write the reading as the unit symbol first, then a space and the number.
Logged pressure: psi 210
